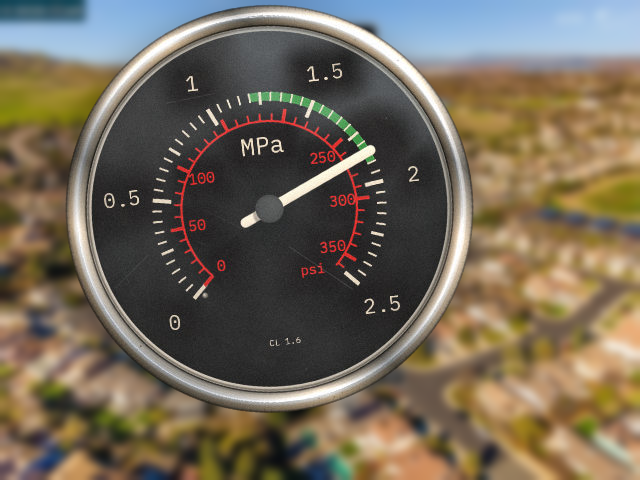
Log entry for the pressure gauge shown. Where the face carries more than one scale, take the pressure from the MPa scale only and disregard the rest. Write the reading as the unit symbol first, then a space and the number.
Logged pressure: MPa 1.85
